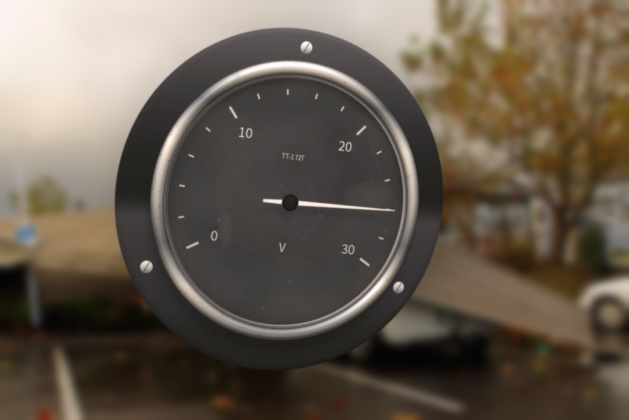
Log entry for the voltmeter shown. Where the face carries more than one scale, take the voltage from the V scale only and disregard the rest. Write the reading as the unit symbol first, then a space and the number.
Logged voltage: V 26
